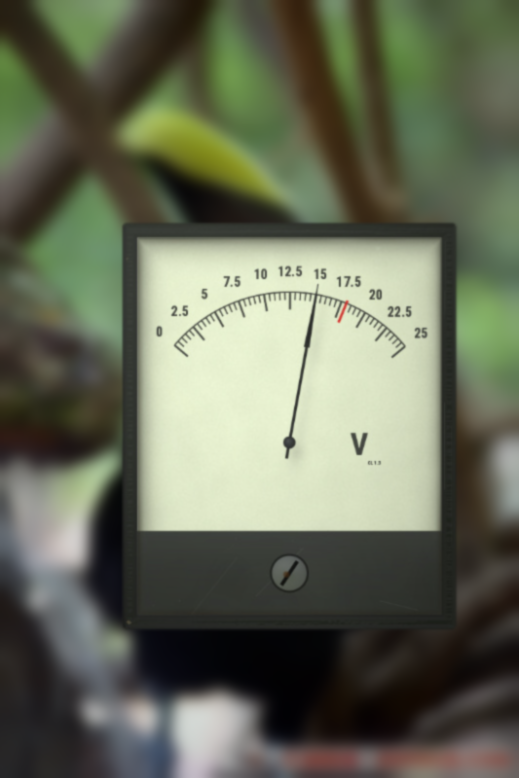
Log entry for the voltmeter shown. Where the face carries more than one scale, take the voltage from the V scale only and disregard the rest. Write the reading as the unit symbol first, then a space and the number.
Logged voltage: V 15
